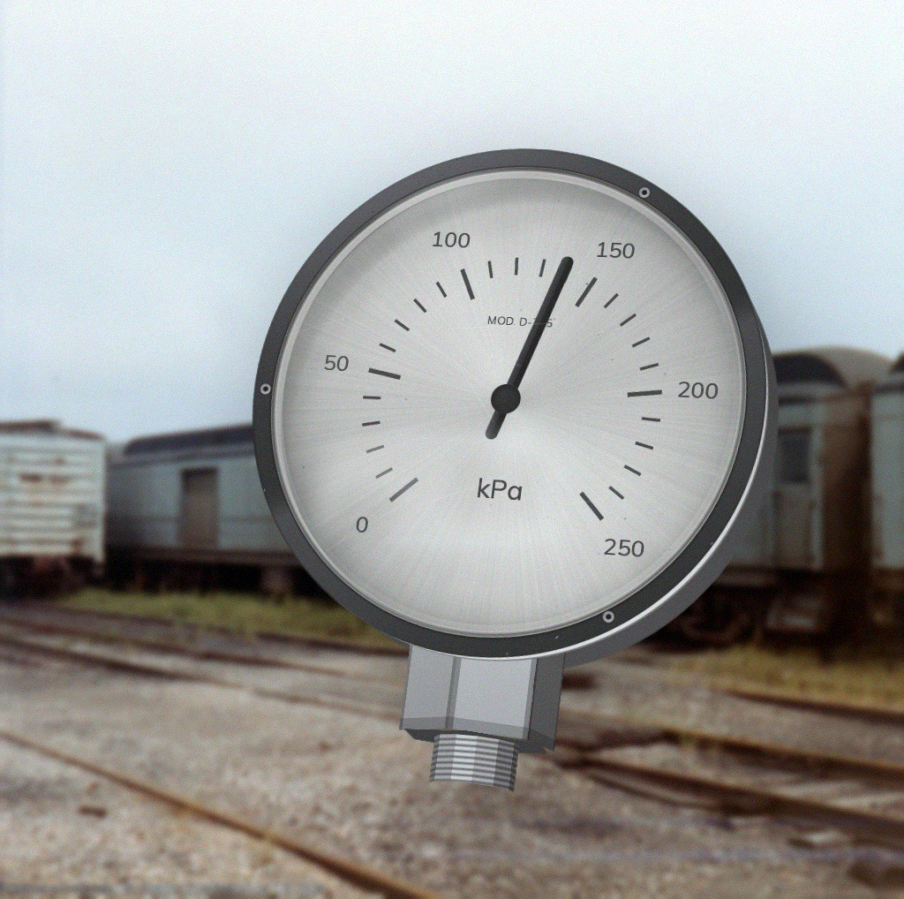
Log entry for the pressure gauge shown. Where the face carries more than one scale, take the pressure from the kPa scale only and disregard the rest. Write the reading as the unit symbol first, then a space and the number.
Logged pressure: kPa 140
